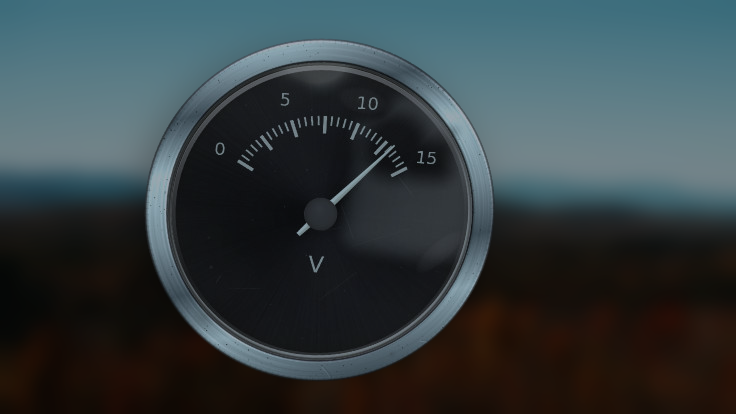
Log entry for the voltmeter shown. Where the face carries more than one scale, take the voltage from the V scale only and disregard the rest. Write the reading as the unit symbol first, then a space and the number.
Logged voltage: V 13
